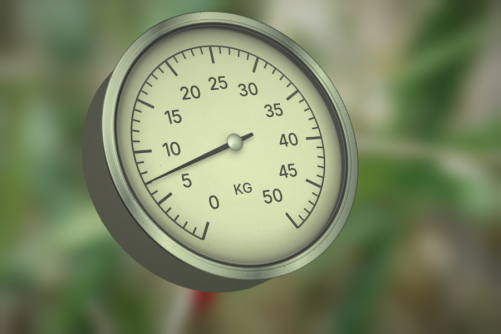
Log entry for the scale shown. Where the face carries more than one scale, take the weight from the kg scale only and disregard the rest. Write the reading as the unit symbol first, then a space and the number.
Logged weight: kg 7
